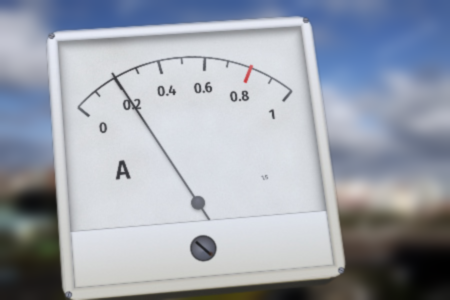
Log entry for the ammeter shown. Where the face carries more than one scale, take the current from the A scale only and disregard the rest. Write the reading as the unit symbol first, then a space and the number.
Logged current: A 0.2
